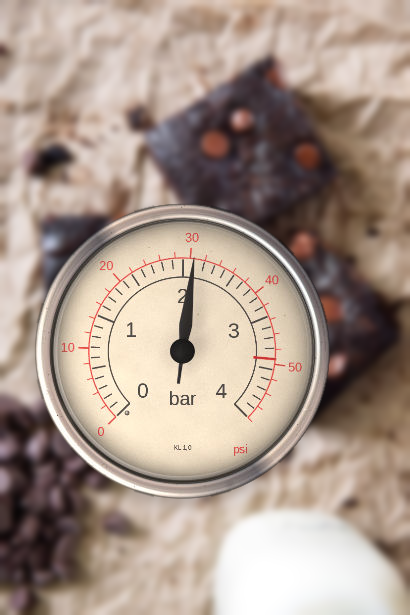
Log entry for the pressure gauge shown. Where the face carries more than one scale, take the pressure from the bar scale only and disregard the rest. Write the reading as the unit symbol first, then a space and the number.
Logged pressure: bar 2.1
